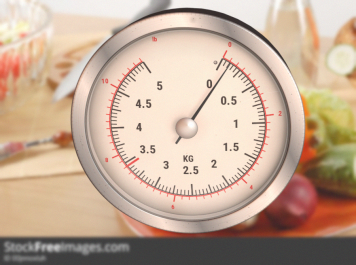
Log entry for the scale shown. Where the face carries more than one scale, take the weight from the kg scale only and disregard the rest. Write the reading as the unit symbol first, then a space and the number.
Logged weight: kg 0.1
